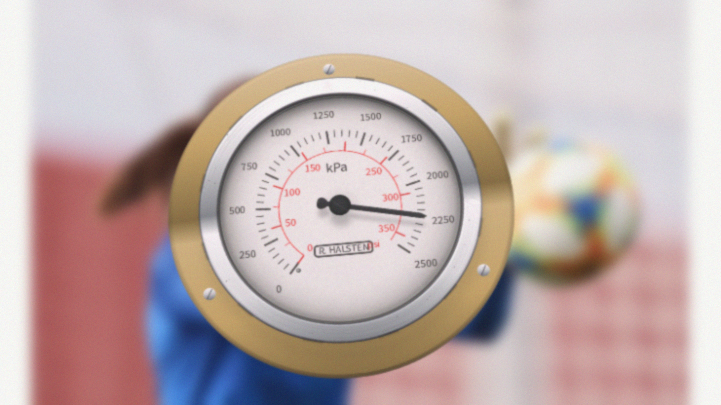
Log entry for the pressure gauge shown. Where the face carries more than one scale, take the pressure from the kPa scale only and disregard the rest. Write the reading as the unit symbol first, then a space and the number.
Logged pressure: kPa 2250
